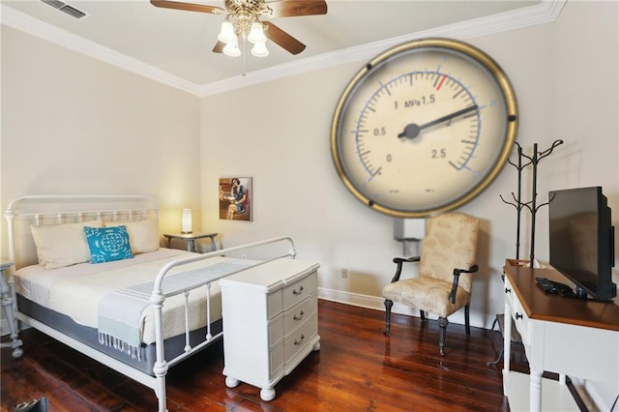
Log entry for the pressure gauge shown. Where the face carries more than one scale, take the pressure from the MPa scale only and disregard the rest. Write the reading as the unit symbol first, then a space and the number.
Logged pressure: MPa 1.95
